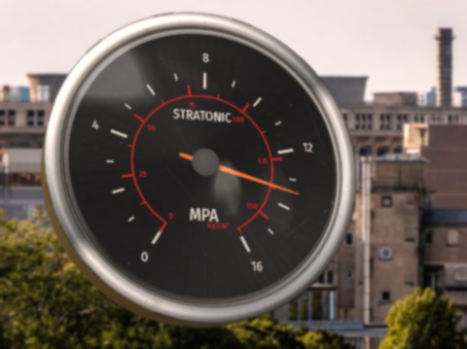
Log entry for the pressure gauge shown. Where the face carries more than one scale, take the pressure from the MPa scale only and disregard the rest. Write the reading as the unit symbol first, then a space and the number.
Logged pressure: MPa 13.5
